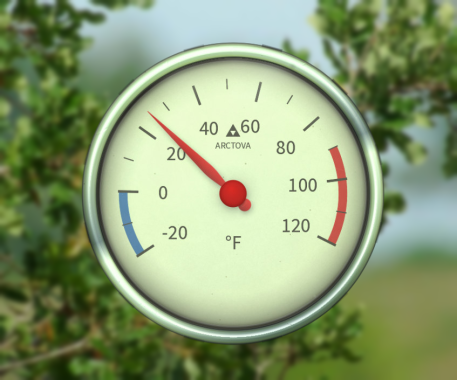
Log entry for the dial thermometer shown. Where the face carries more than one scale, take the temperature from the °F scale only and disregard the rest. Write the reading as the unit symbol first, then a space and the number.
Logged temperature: °F 25
